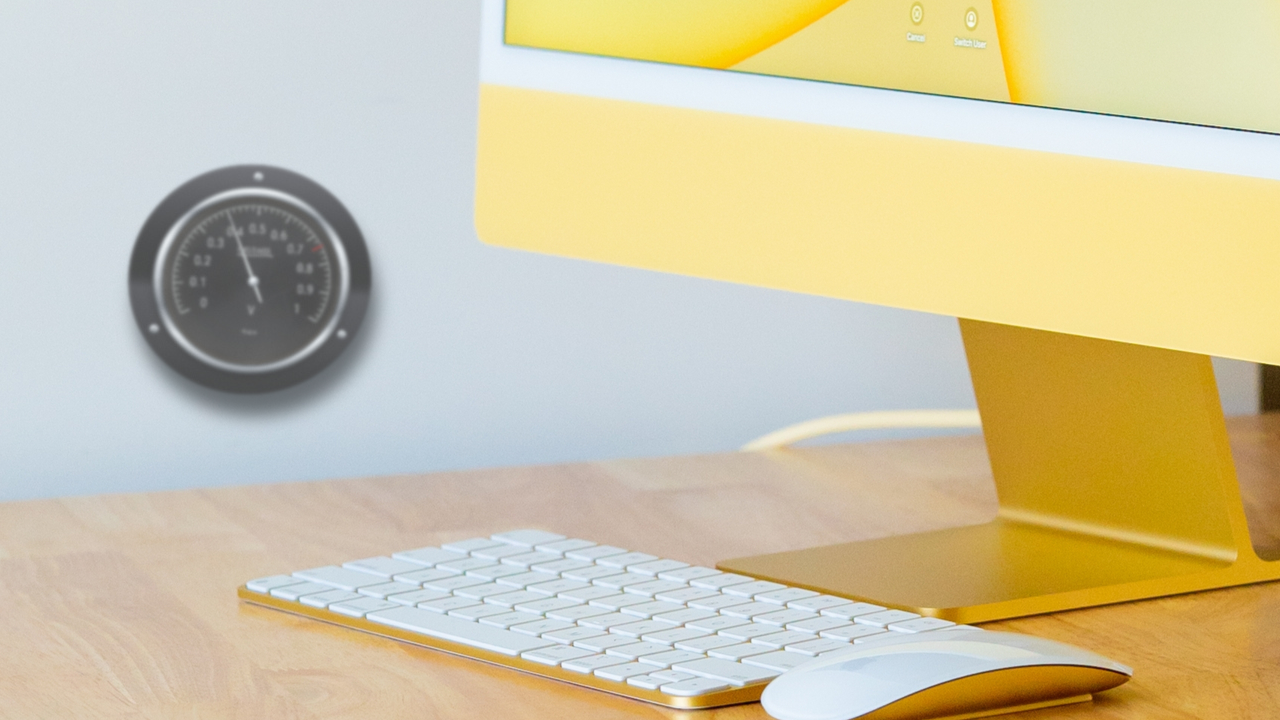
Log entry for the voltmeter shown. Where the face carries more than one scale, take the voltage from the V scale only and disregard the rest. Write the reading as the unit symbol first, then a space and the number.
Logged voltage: V 0.4
